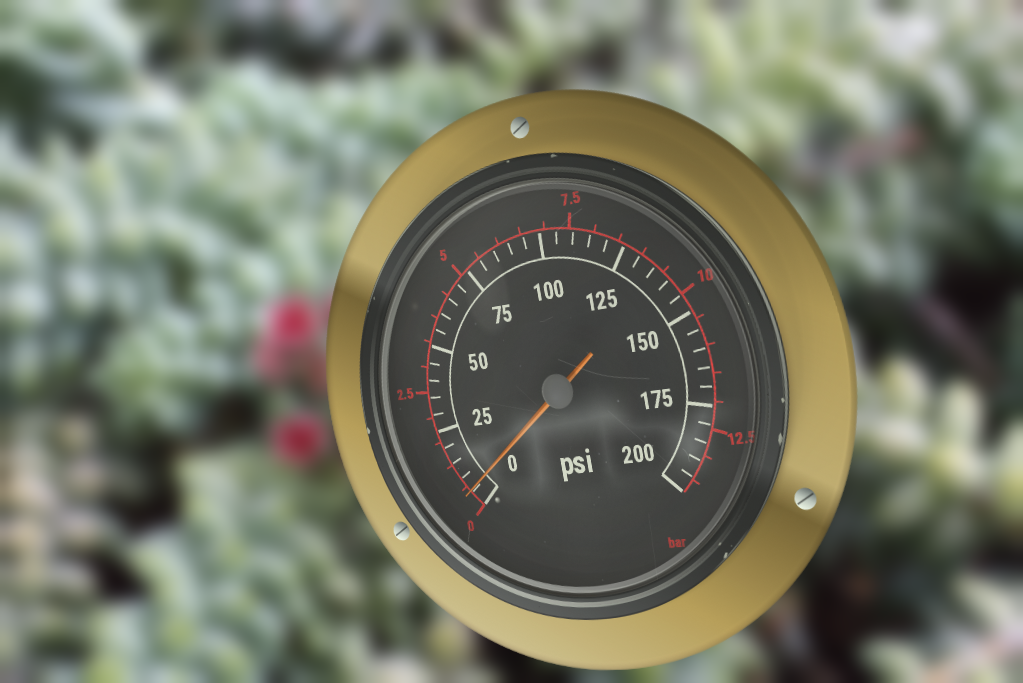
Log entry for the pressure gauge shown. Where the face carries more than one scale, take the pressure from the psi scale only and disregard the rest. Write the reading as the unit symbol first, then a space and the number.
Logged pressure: psi 5
